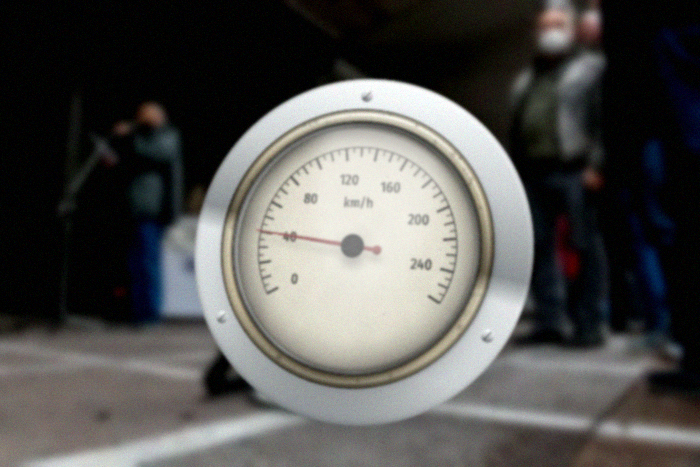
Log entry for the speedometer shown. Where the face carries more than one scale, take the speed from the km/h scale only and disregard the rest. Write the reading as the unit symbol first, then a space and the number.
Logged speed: km/h 40
